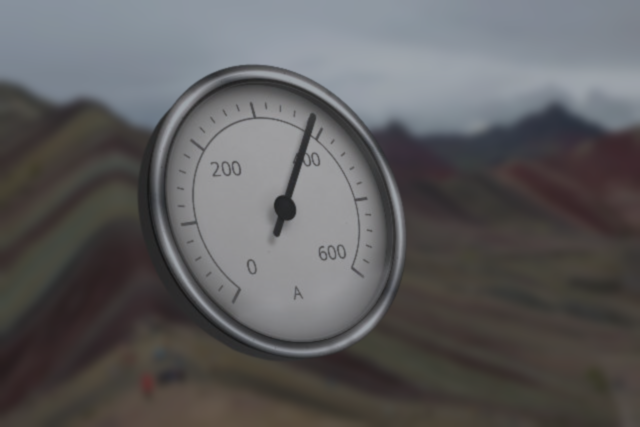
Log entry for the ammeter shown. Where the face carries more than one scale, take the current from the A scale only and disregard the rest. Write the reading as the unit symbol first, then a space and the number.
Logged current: A 380
